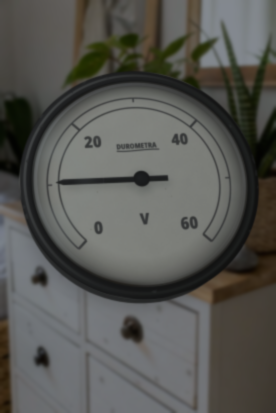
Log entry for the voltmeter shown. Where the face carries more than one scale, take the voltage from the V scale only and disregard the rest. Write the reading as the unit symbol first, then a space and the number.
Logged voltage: V 10
